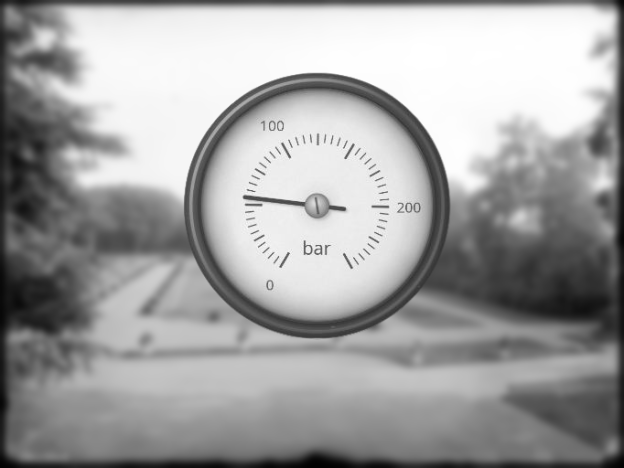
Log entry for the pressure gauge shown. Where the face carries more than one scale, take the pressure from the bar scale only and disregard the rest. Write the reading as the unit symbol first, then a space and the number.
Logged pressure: bar 55
